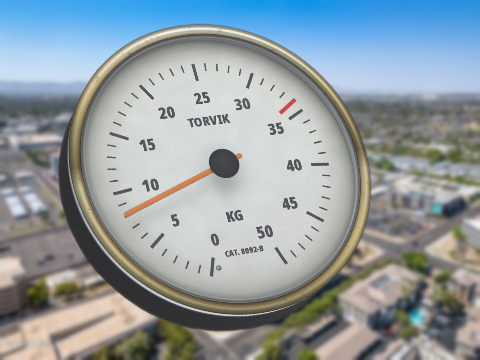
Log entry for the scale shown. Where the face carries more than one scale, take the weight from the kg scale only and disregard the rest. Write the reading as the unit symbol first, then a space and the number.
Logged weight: kg 8
